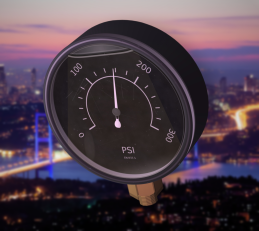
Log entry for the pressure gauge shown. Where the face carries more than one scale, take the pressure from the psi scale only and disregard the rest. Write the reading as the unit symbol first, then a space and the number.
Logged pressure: psi 160
